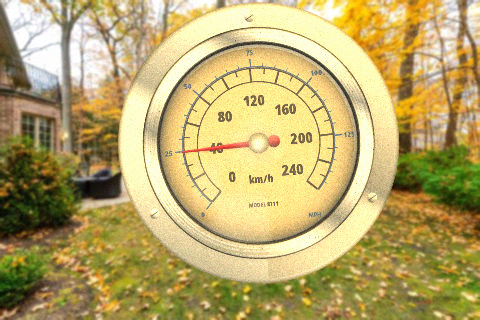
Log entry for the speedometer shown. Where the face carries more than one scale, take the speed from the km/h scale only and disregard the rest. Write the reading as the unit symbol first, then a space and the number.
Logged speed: km/h 40
